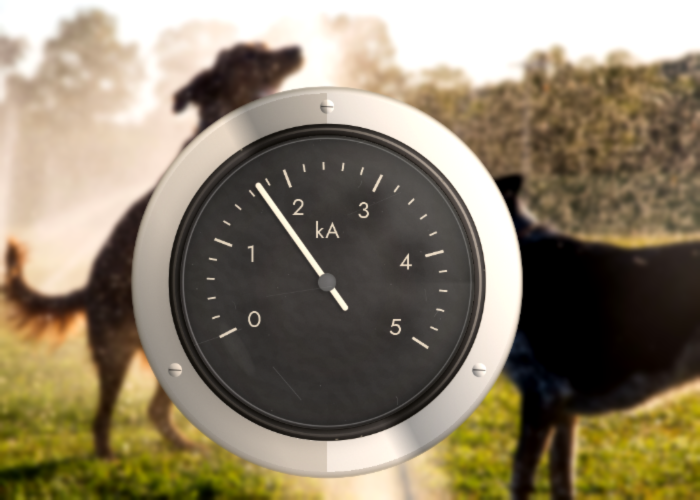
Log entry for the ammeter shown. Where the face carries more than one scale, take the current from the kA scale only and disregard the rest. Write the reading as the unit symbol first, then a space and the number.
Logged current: kA 1.7
